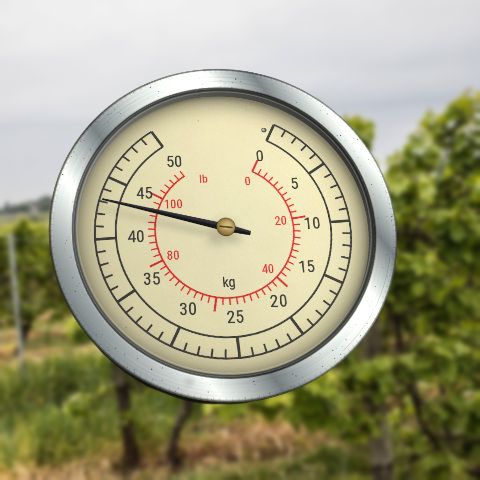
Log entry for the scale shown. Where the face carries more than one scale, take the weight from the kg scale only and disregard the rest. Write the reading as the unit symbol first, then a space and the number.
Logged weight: kg 43
